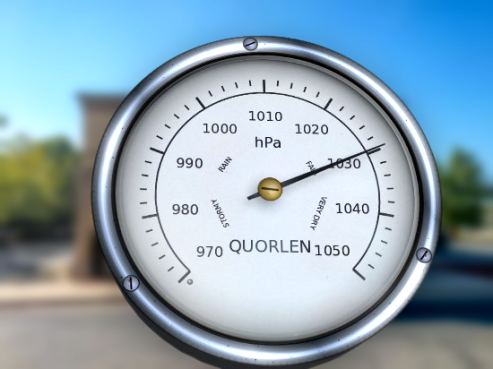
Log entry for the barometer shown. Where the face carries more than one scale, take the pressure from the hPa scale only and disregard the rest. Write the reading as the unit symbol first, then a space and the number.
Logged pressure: hPa 1030
